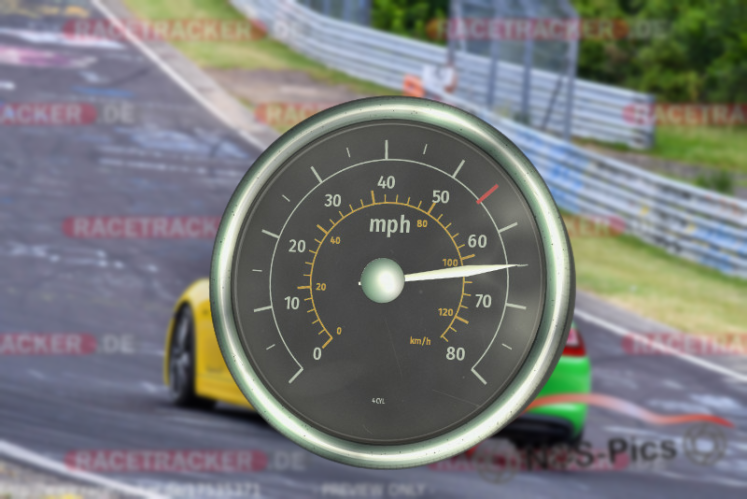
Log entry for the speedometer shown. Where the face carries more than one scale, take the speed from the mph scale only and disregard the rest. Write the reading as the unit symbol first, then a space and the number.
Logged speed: mph 65
